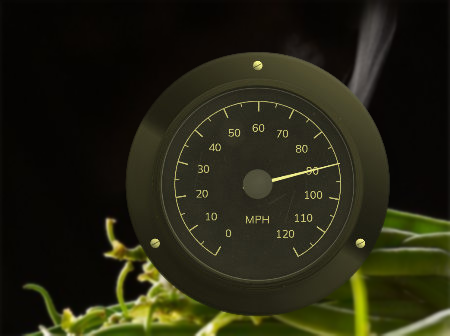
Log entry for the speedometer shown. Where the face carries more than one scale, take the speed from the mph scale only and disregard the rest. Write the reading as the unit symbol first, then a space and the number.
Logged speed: mph 90
